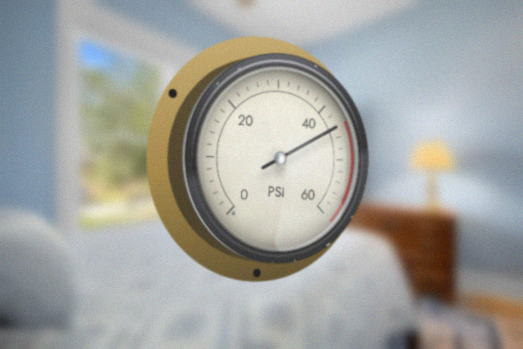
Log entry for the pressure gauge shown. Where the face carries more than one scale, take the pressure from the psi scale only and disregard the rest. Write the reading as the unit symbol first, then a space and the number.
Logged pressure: psi 44
